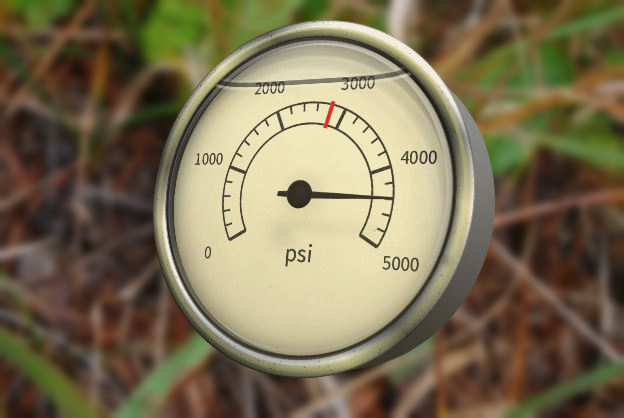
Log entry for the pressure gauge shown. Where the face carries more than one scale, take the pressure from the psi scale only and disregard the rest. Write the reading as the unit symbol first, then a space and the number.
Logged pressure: psi 4400
